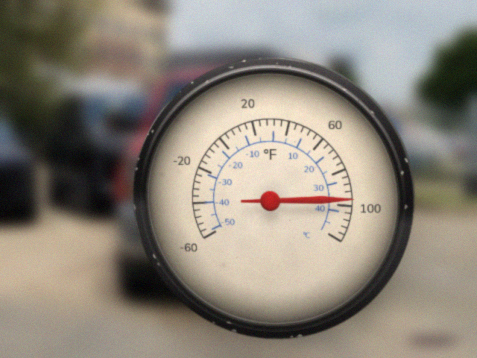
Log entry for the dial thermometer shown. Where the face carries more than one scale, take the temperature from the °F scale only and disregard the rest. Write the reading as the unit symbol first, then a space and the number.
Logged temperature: °F 96
